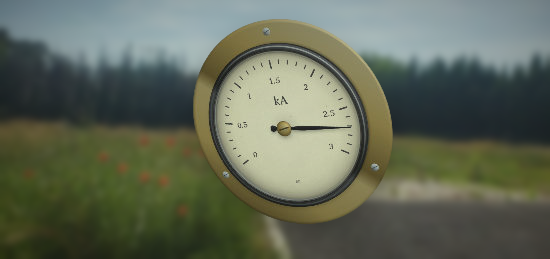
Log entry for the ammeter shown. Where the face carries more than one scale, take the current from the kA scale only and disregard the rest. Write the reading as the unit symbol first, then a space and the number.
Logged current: kA 2.7
